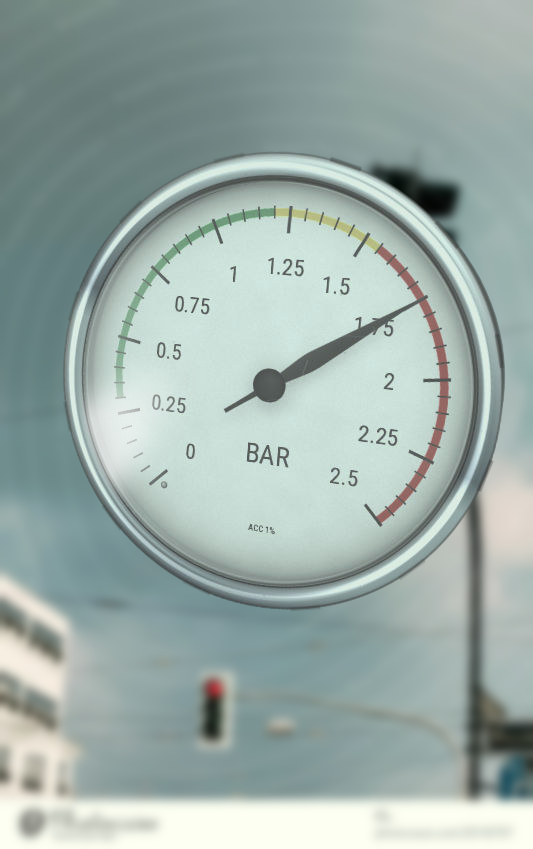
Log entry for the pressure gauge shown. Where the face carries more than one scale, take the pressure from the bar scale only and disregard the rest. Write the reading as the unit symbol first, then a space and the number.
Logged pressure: bar 1.75
